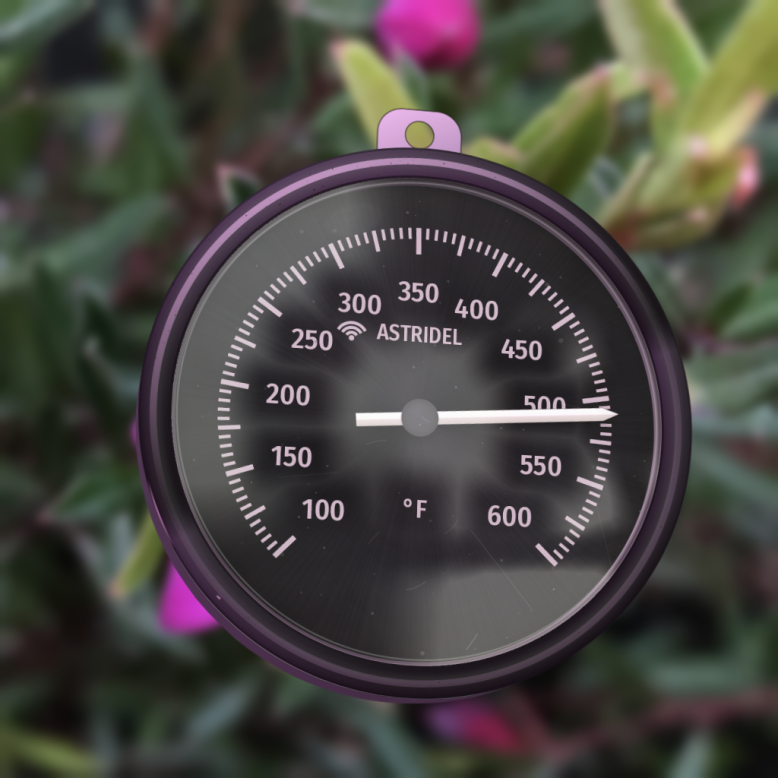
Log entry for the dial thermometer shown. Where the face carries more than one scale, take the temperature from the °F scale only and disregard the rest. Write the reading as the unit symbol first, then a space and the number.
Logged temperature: °F 510
